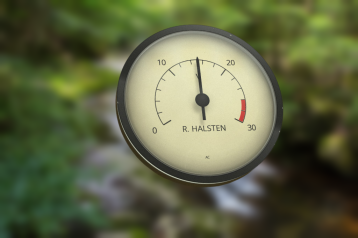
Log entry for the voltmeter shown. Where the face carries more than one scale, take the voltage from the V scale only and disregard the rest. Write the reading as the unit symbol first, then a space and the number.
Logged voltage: V 15
